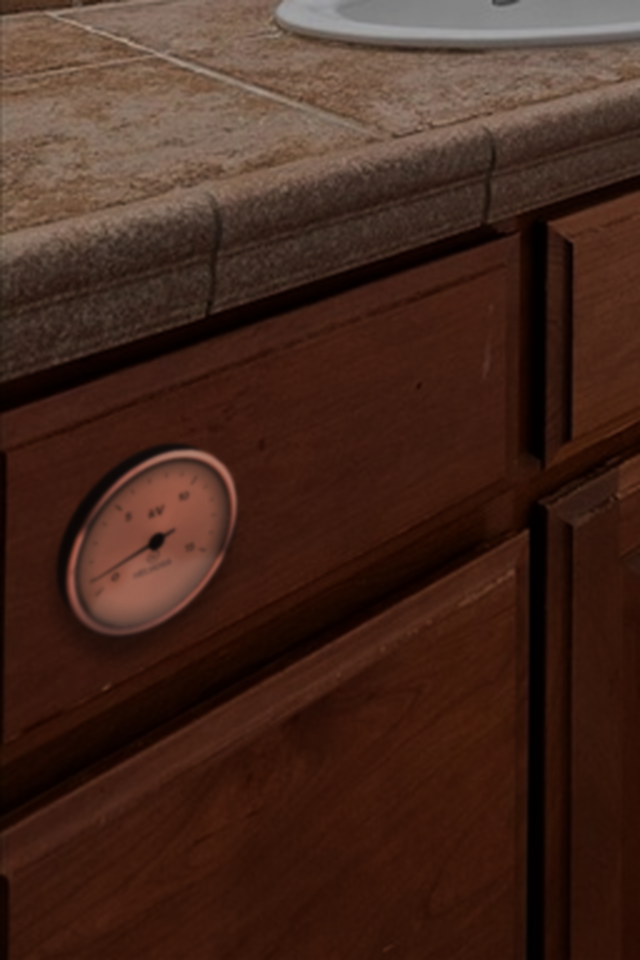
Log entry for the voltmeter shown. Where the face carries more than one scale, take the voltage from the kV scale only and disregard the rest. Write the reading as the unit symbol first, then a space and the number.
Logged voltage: kV 1
